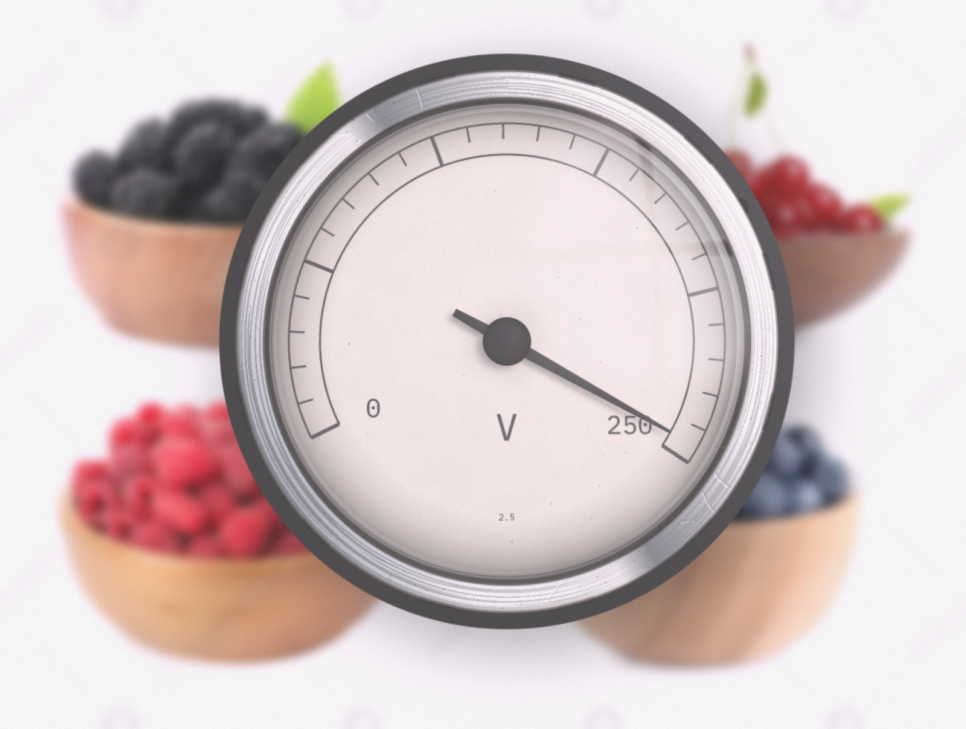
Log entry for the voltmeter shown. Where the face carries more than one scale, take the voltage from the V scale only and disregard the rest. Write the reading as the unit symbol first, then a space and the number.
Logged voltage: V 245
